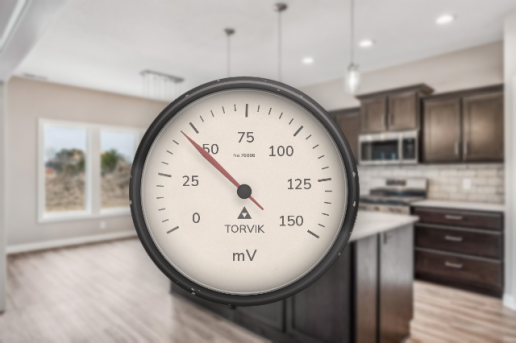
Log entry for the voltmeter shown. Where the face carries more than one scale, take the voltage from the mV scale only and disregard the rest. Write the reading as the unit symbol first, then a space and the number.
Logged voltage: mV 45
